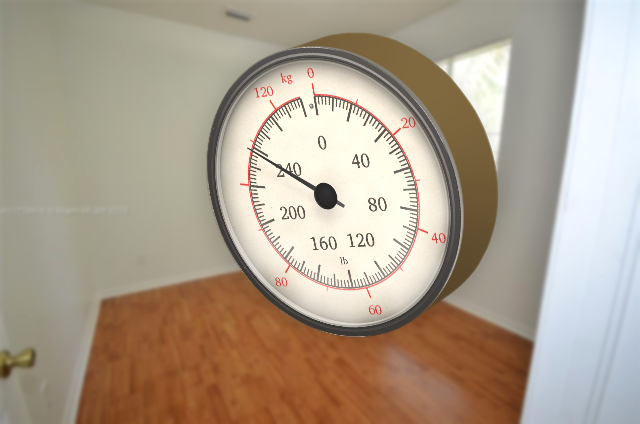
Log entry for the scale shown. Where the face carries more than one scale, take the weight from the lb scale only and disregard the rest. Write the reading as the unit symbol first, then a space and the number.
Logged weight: lb 240
